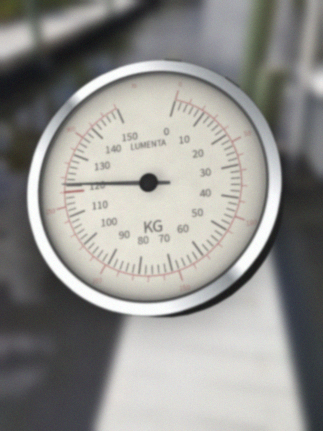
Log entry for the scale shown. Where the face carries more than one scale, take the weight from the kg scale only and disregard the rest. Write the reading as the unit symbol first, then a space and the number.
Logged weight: kg 120
